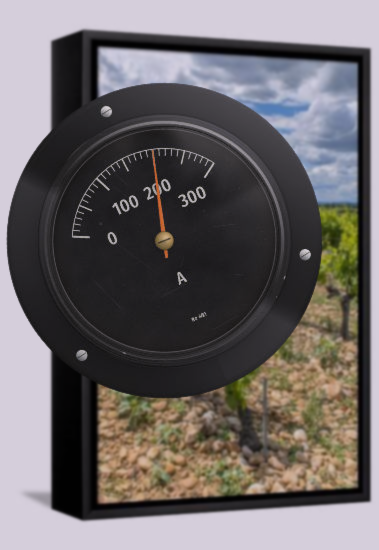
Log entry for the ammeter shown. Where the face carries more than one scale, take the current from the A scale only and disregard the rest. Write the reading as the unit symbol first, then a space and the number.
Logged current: A 200
